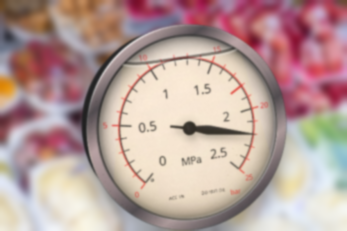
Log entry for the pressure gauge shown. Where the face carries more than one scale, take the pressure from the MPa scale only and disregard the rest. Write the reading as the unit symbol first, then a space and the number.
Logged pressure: MPa 2.2
